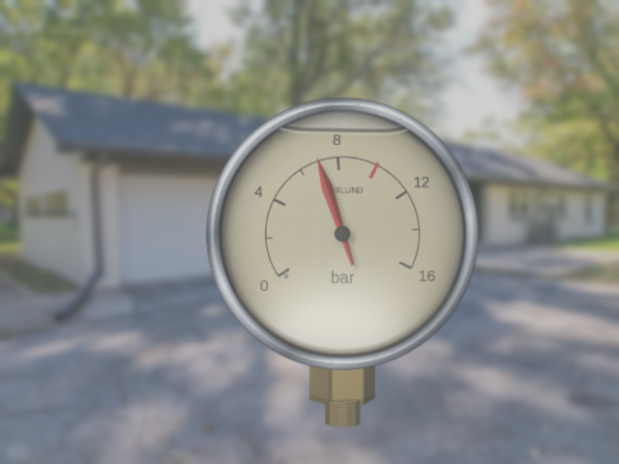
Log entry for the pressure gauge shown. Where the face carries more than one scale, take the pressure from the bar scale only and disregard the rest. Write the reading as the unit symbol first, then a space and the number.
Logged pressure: bar 7
